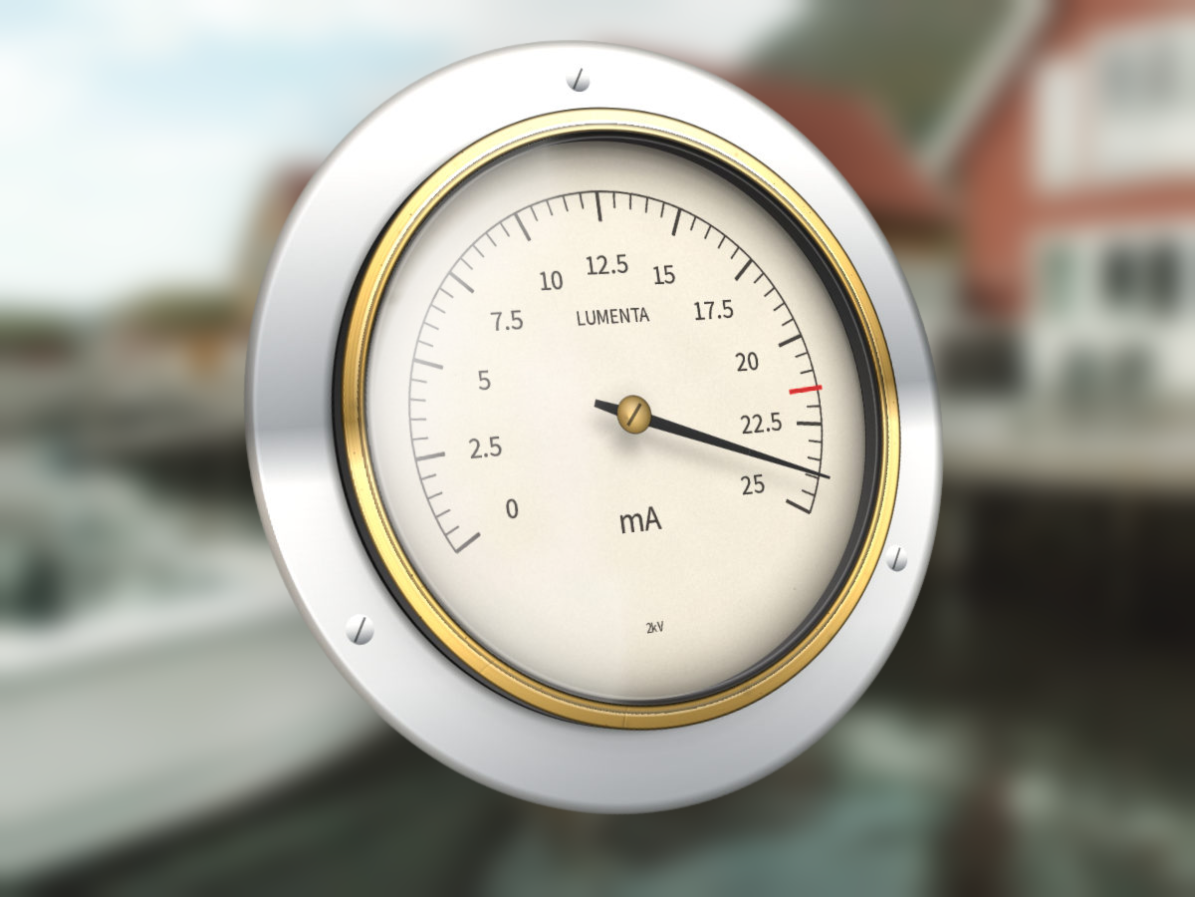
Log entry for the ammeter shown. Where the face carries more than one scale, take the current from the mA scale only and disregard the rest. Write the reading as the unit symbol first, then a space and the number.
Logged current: mA 24
